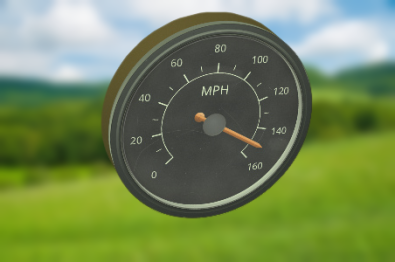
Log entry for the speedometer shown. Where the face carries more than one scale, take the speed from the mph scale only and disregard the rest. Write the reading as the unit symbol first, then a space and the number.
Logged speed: mph 150
